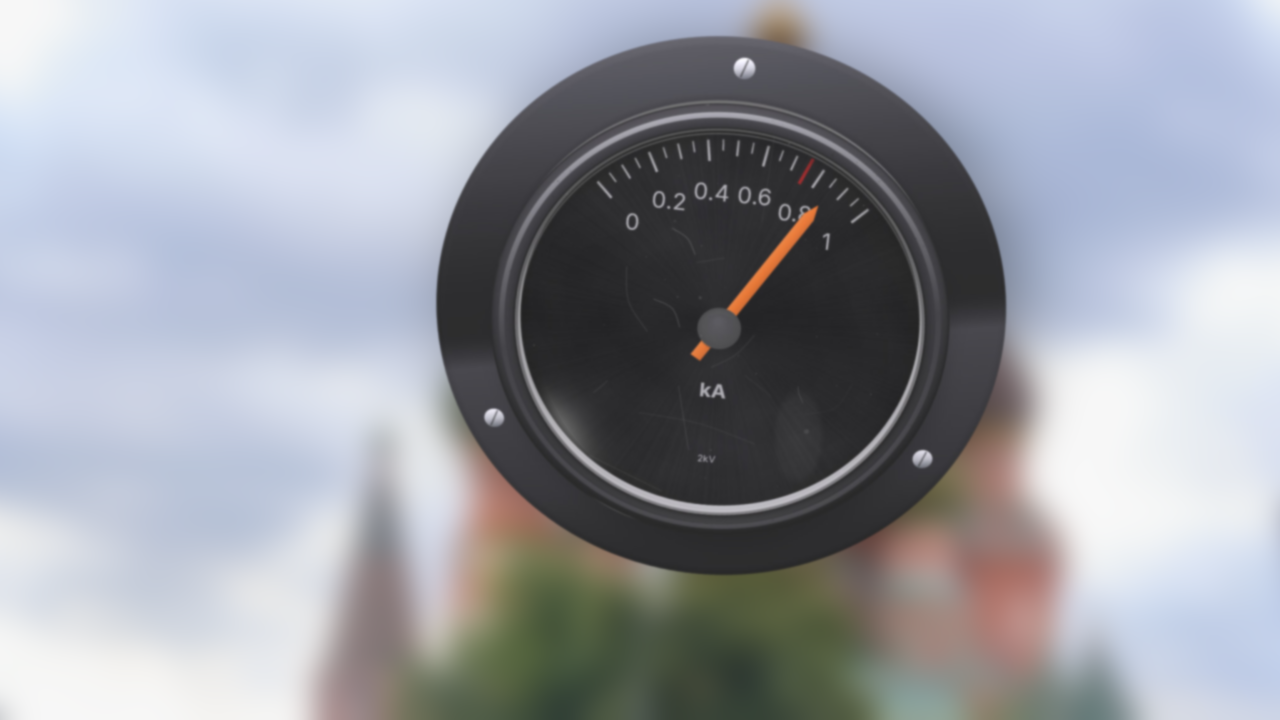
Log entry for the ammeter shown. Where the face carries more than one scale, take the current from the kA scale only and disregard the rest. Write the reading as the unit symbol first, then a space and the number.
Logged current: kA 0.85
